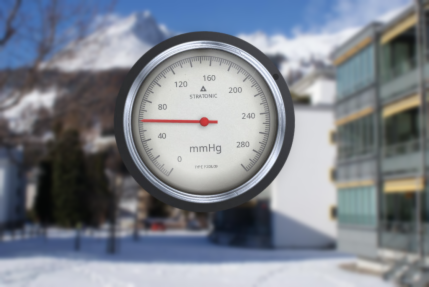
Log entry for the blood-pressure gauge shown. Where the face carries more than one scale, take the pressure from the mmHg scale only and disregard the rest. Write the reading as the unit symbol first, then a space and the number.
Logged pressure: mmHg 60
